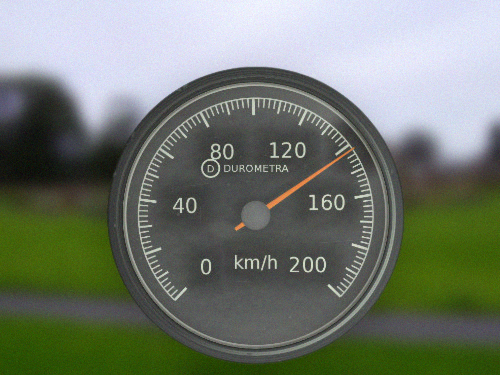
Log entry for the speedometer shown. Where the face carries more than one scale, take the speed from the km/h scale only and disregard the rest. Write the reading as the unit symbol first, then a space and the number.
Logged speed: km/h 142
